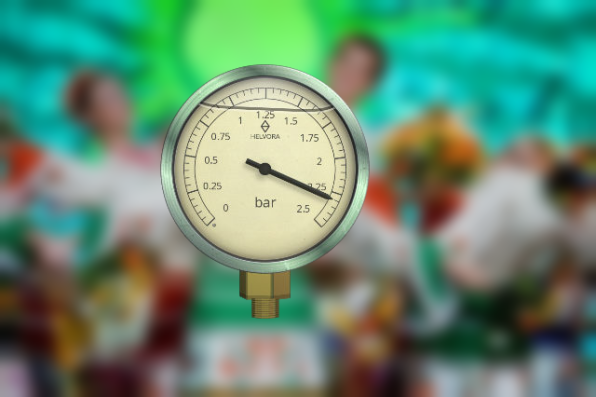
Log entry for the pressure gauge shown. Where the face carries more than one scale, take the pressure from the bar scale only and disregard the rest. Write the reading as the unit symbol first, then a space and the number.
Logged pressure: bar 2.3
